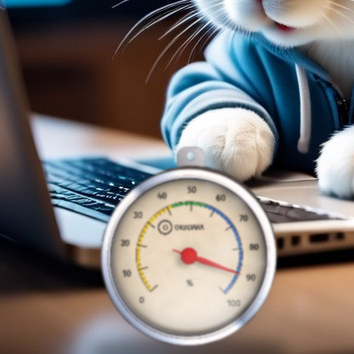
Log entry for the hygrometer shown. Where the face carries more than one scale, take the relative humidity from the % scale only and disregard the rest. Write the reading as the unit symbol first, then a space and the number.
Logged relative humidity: % 90
